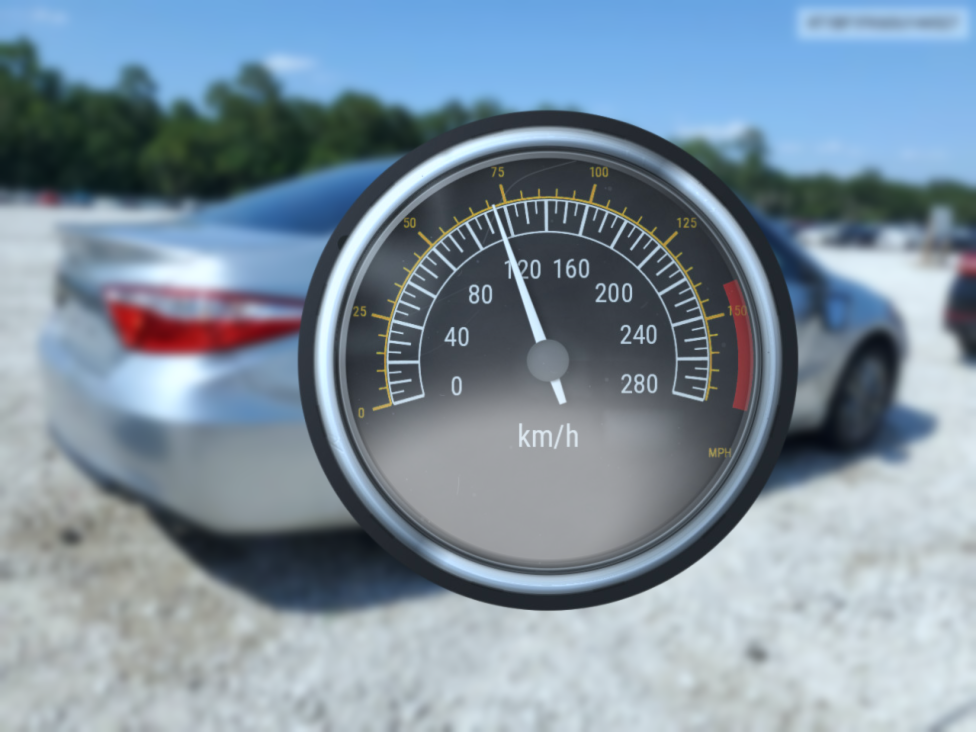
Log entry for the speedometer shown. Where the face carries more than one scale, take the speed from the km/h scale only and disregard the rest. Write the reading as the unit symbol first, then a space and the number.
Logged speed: km/h 115
